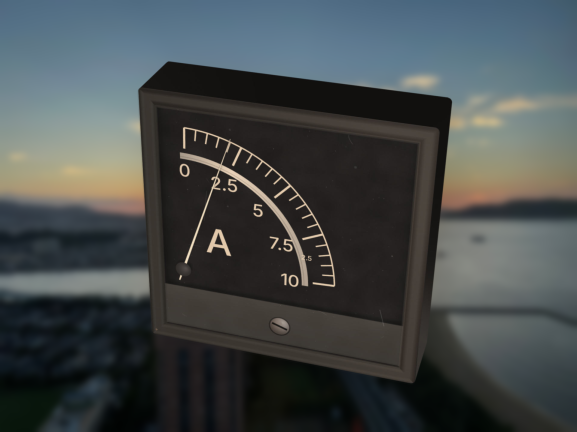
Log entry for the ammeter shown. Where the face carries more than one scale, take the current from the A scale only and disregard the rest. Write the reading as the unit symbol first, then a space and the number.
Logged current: A 2
